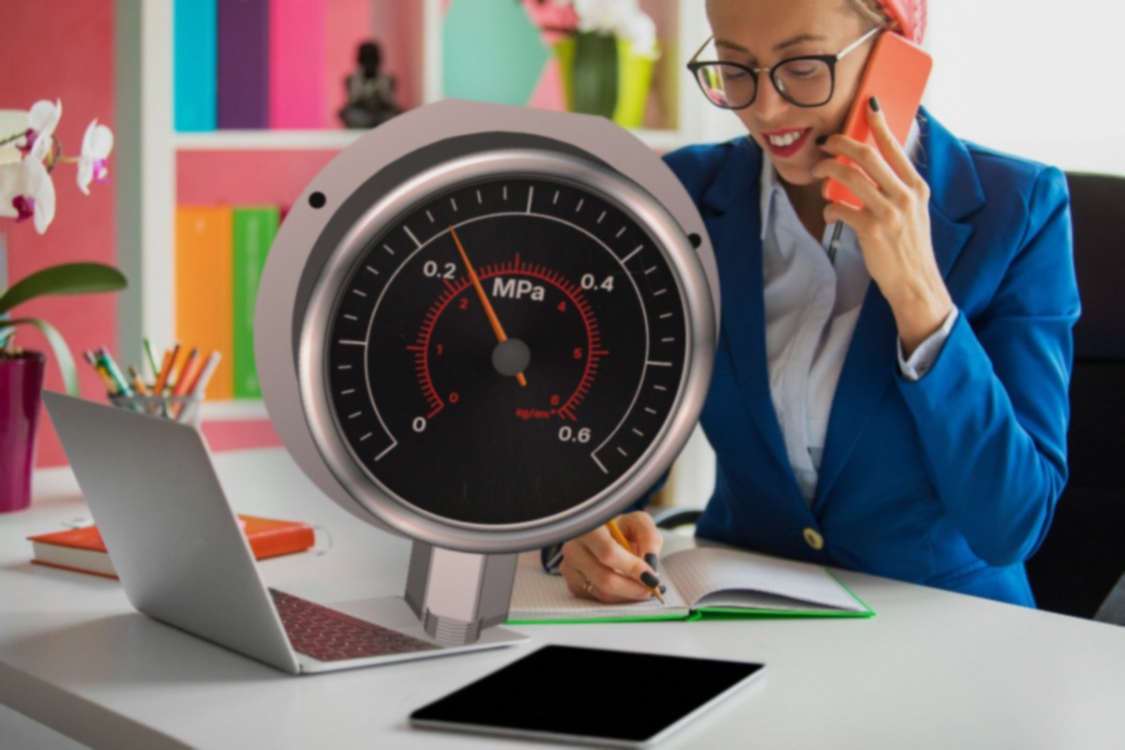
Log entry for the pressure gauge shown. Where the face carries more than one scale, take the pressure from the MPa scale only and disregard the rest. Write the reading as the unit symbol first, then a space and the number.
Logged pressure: MPa 0.23
